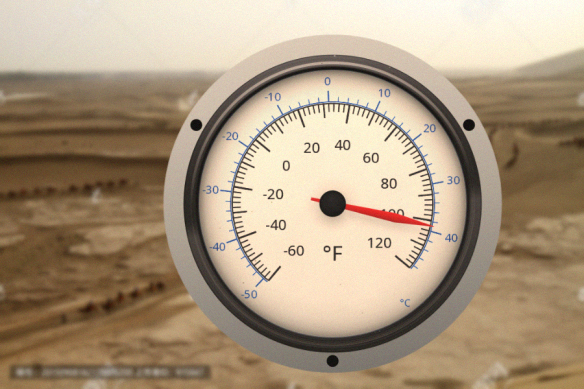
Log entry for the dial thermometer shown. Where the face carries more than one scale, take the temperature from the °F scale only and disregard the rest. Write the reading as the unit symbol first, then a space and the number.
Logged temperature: °F 102
